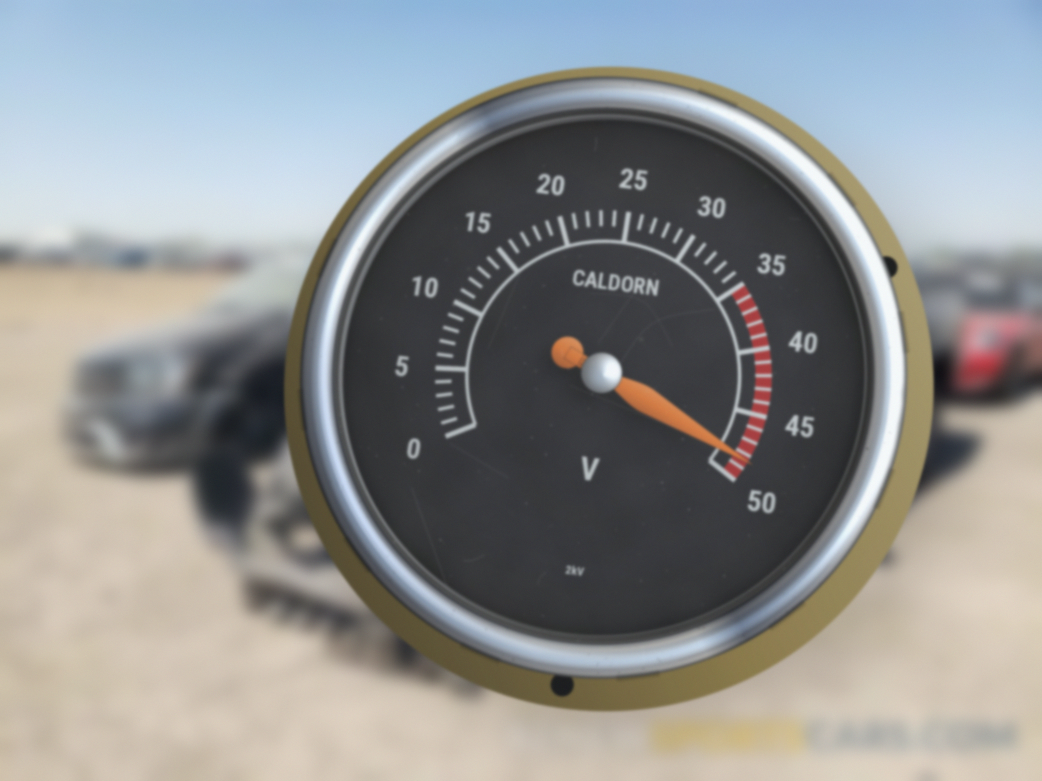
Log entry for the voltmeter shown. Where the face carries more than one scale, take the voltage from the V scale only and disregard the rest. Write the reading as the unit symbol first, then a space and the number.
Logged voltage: V 48.5
